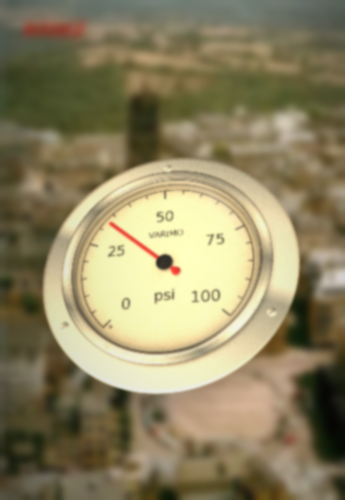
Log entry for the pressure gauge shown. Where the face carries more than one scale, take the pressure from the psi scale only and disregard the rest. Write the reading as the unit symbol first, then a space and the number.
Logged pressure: psi 32.5
